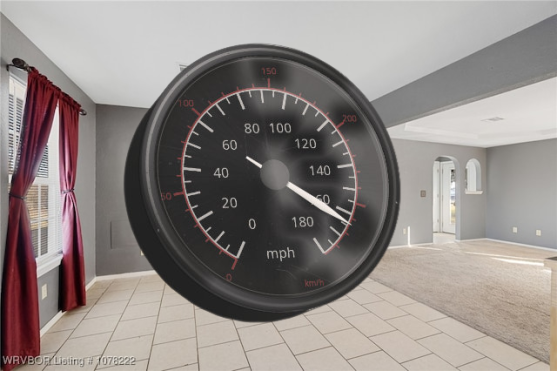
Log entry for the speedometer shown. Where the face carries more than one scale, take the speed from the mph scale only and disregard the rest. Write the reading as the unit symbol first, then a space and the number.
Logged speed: mph 165
